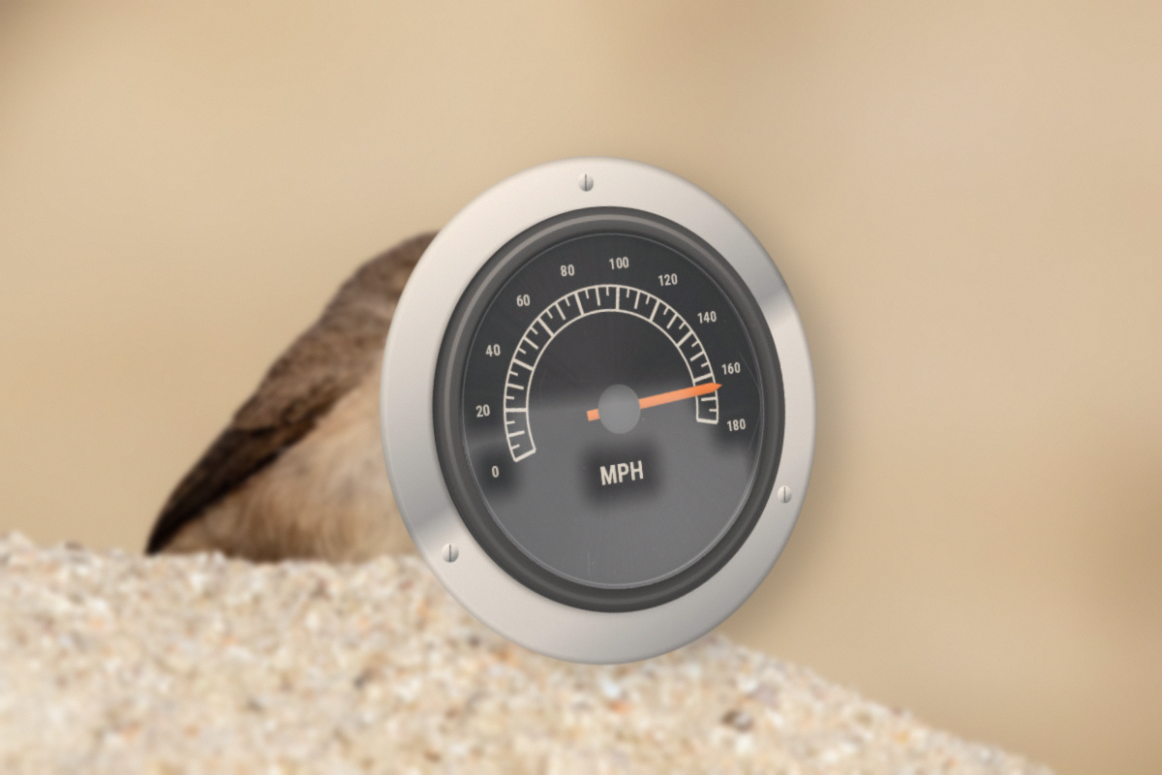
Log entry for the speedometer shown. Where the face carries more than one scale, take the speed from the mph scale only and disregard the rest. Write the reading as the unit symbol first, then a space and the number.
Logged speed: mph 165
